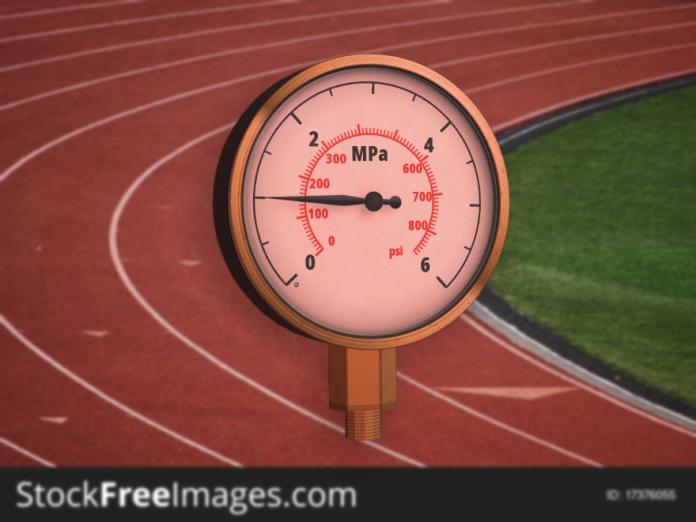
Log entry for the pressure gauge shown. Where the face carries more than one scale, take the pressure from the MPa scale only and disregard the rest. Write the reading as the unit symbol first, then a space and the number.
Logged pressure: MPa 1
